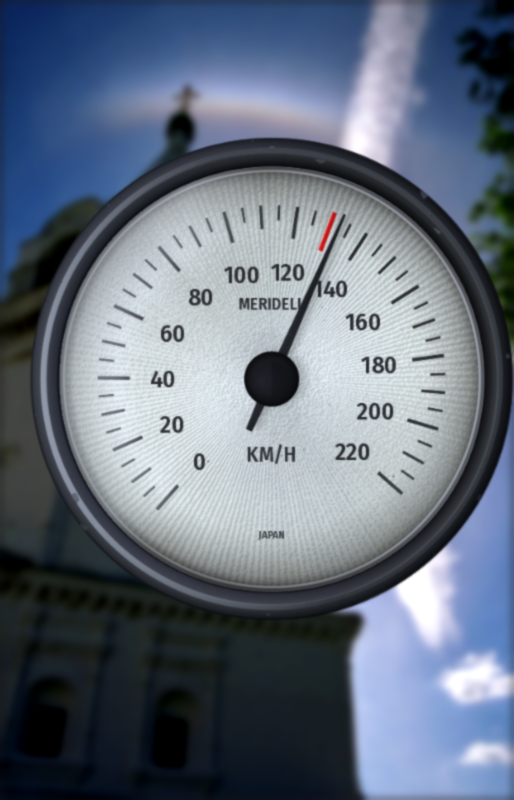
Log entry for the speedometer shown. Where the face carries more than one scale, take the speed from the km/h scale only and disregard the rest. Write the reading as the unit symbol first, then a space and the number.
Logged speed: km/h 132.5
